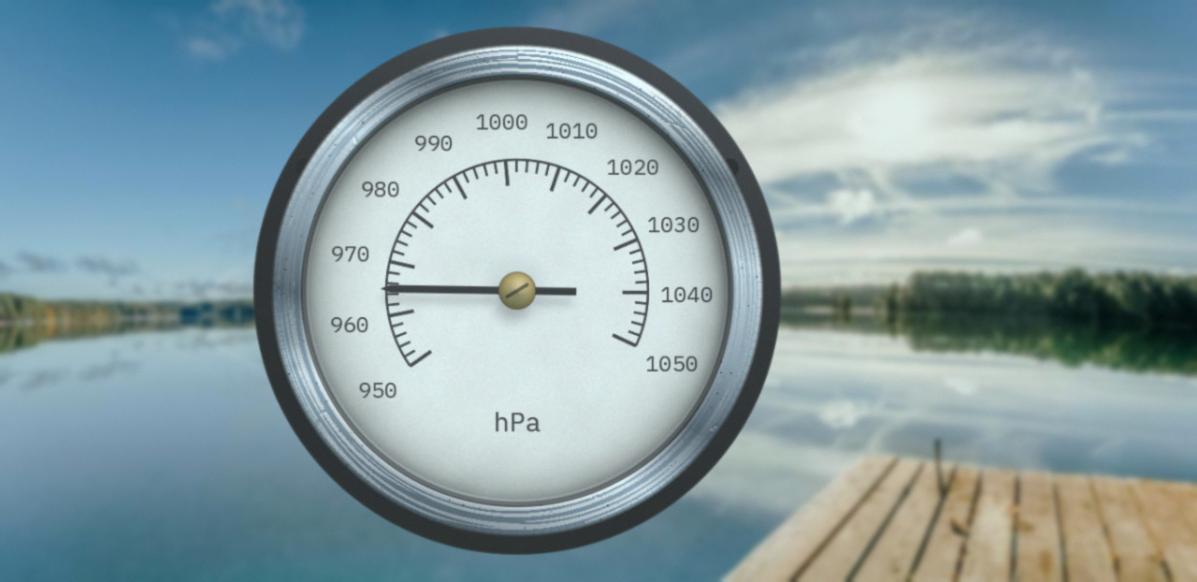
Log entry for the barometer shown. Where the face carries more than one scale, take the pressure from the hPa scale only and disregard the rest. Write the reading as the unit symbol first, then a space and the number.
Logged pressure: hPa 965
